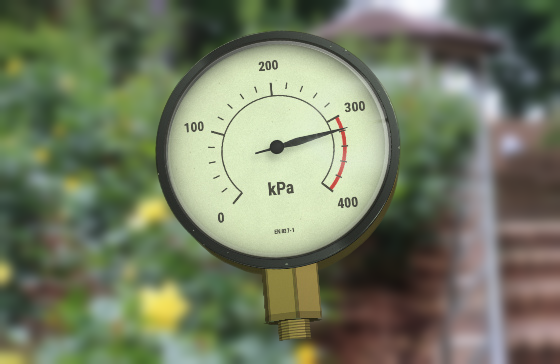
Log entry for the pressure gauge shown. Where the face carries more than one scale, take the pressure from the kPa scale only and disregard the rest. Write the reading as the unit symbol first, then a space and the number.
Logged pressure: kPa 320
